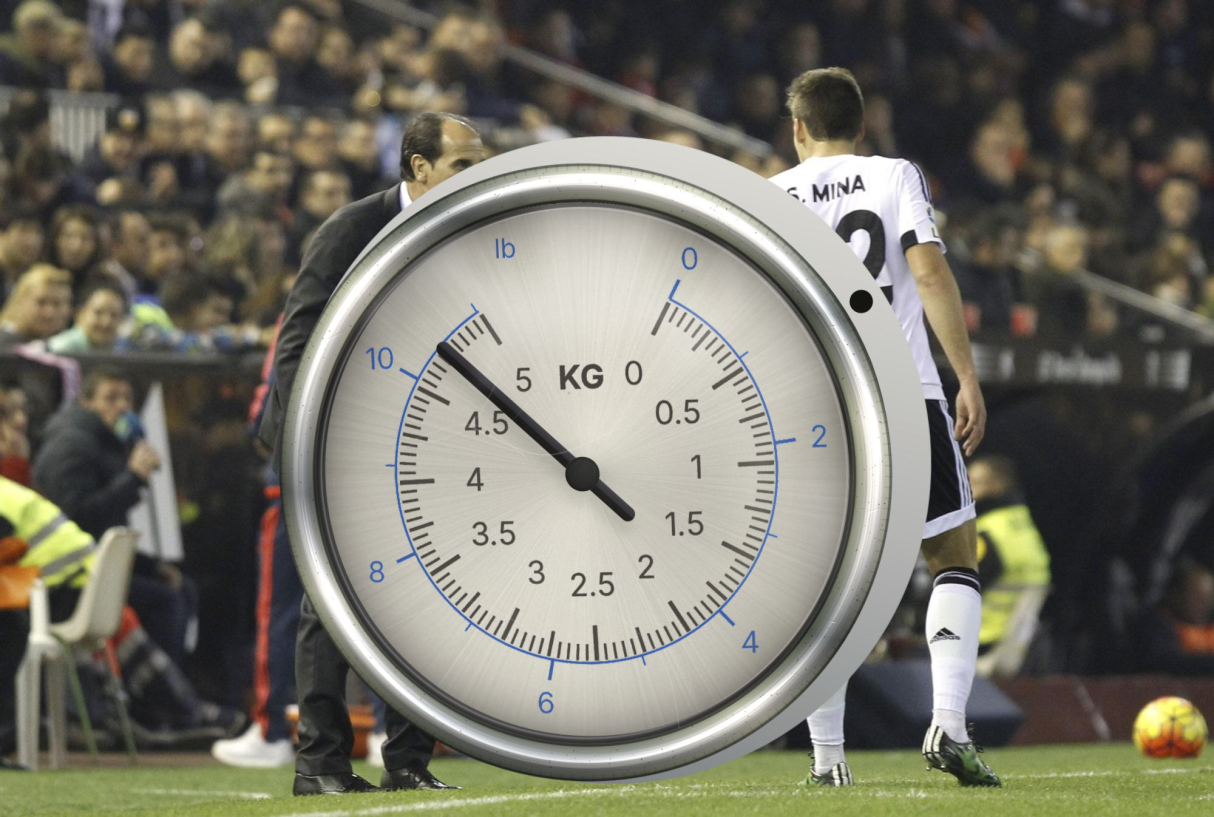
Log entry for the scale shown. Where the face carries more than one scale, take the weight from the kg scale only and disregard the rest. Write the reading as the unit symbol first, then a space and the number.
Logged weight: kg 4.75
